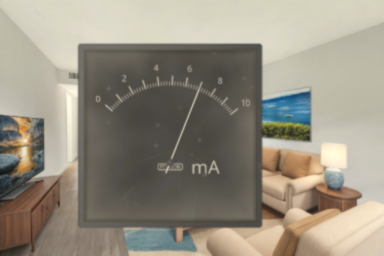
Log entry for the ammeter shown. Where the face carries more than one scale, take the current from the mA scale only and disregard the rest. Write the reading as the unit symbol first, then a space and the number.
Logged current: mA 7
